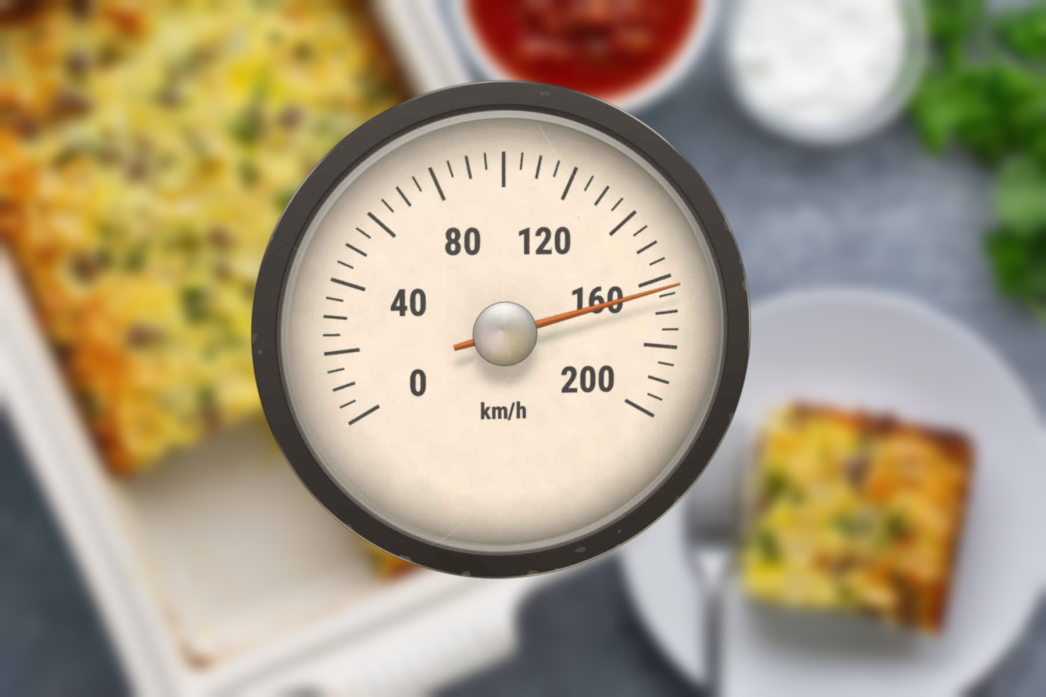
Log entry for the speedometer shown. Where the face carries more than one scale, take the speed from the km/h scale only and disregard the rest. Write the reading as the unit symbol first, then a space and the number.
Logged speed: km/h 162.5
